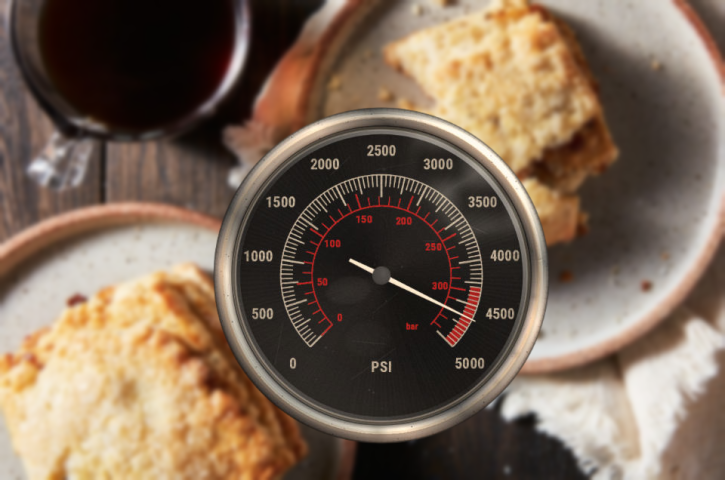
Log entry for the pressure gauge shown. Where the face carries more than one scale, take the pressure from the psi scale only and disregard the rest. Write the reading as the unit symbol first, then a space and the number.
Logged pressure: psi 4650
